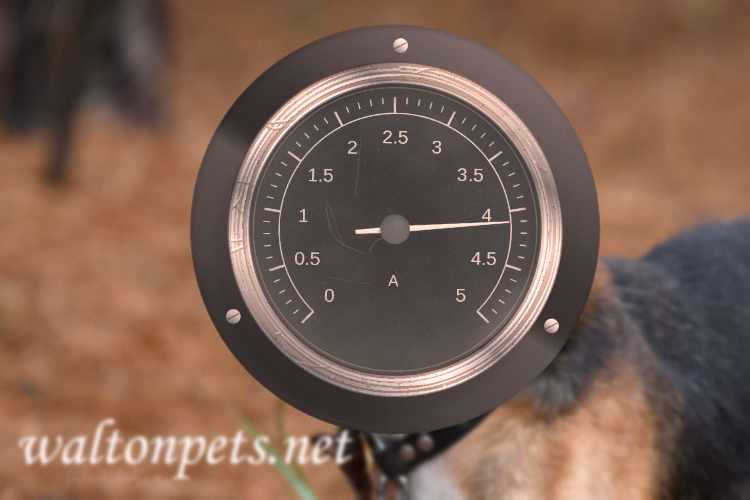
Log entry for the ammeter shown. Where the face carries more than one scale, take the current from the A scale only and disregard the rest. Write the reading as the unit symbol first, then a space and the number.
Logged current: A 4.1
